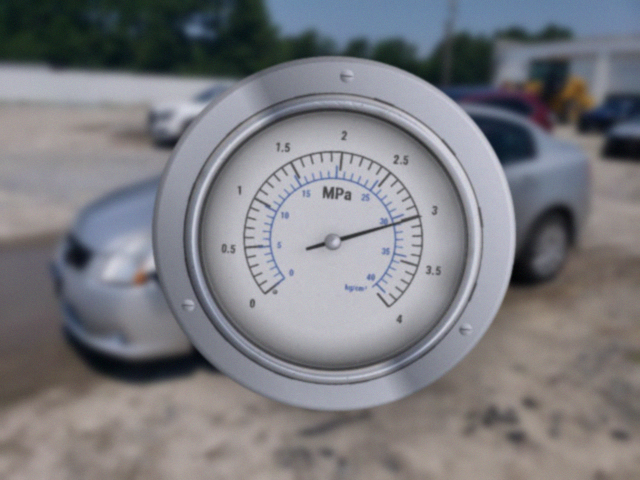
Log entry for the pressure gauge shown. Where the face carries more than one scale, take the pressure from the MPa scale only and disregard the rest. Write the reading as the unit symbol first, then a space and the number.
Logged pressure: MPa 3
